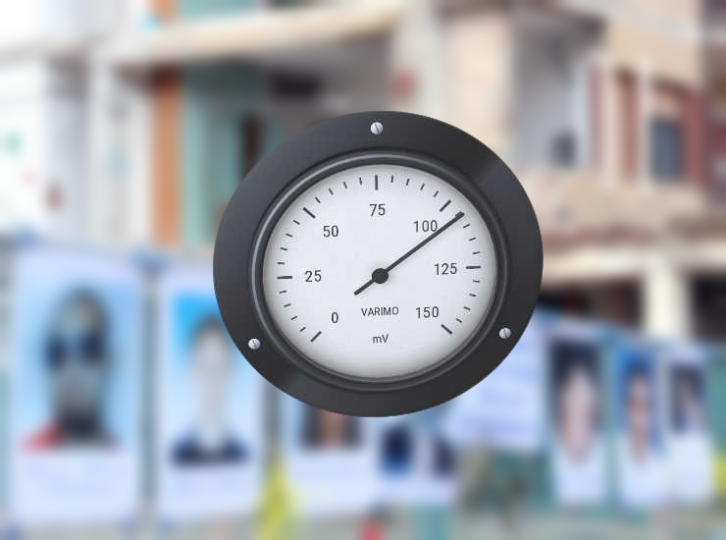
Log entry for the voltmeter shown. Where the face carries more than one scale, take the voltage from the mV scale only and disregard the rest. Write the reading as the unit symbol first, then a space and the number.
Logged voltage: mV 105
